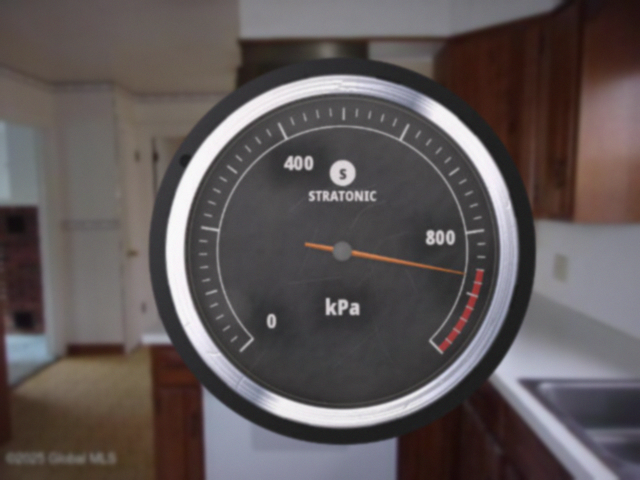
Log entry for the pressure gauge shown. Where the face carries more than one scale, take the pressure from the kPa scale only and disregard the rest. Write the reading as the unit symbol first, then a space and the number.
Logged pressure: kPa 870
